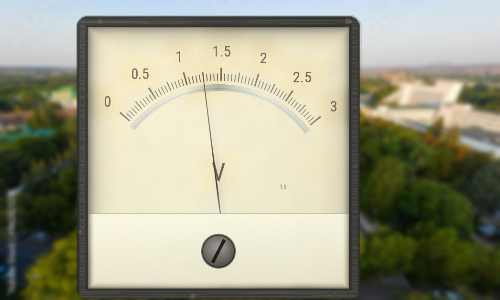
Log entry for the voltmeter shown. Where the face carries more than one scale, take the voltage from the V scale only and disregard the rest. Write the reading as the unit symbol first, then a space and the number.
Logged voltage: V 1.25
